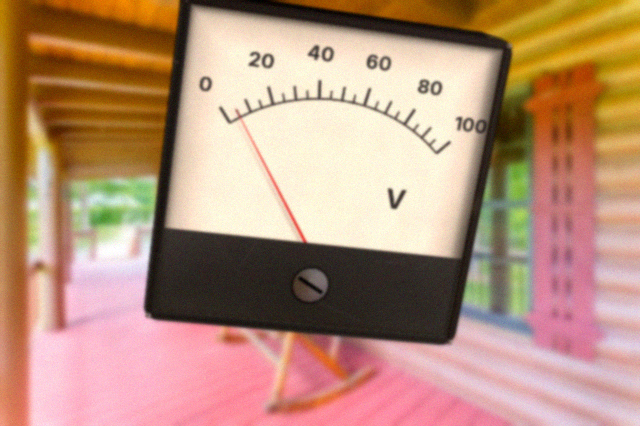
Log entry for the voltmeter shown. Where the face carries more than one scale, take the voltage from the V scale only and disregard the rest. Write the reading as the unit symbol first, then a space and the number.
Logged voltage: V 5
